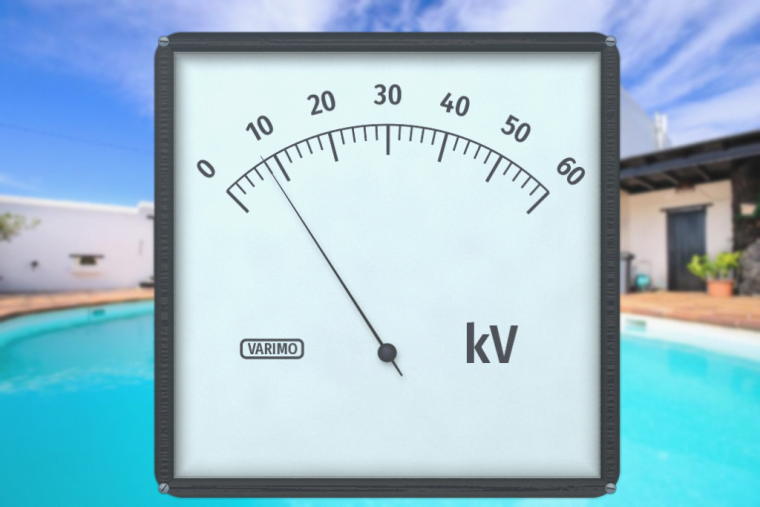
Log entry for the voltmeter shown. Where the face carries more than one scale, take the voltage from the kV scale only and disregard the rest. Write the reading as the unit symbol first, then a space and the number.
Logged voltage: kV 8
